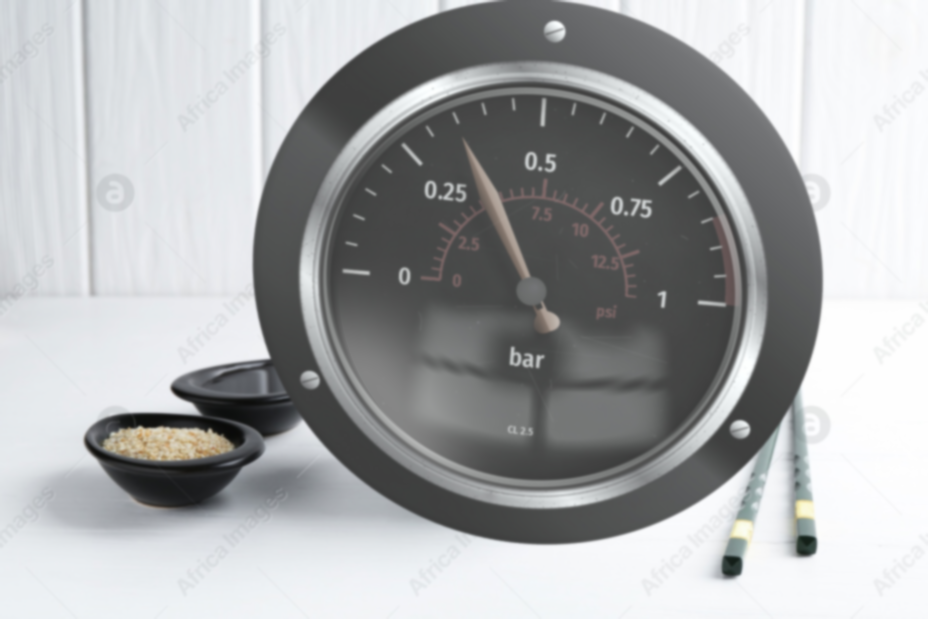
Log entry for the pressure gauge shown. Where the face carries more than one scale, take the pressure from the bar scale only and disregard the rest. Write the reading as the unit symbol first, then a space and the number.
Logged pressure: bar 0.35
